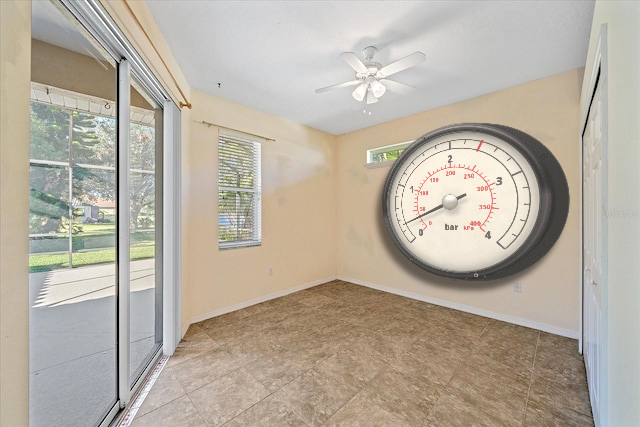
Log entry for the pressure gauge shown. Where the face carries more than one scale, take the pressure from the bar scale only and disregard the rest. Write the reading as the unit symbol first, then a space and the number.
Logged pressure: bar 0.3
